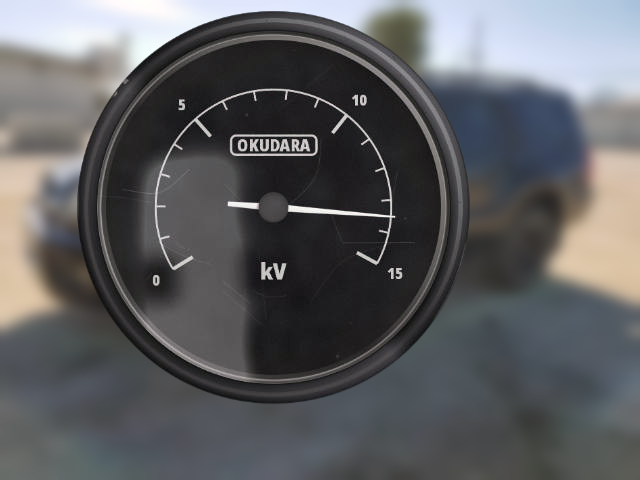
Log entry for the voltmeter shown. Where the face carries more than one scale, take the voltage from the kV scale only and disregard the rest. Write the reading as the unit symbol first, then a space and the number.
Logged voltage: kV 13.5
